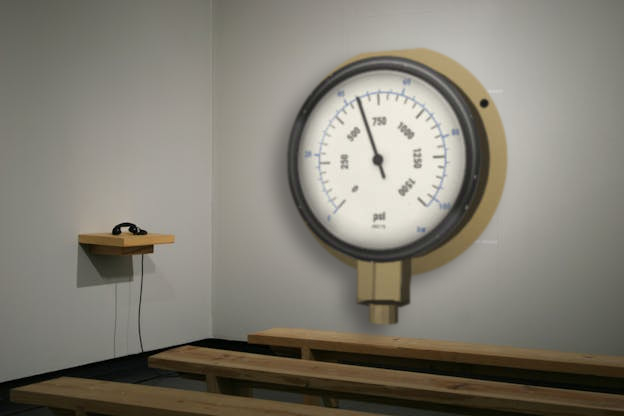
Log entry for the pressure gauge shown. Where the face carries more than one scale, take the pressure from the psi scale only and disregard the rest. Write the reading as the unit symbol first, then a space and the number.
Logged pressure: psi 650
